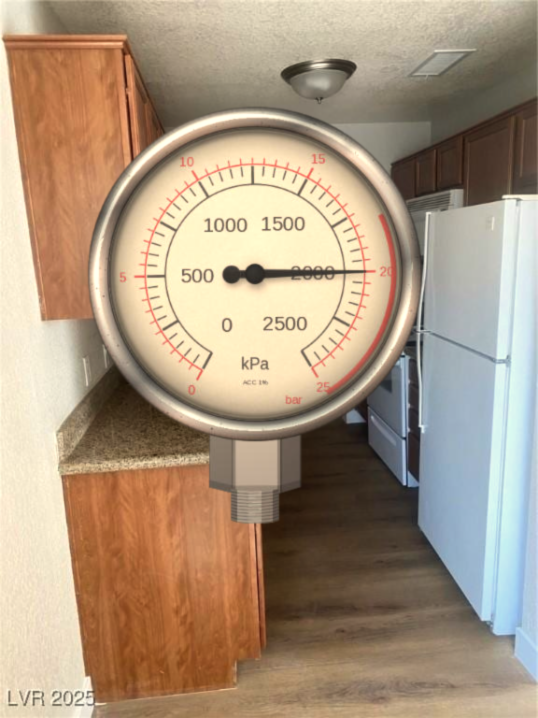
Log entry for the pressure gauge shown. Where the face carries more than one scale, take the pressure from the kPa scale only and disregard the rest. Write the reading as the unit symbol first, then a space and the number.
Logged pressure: kPa 2000
